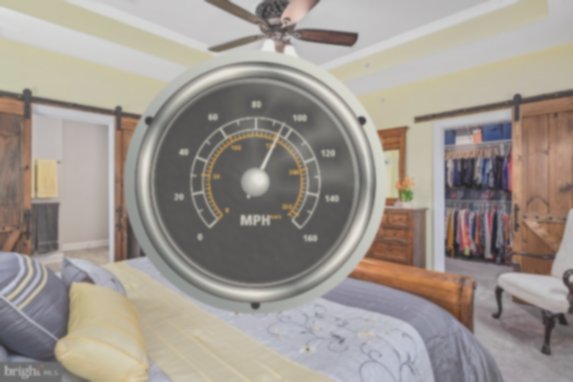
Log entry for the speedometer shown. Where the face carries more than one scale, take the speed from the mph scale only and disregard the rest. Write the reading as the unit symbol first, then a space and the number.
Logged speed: mph 95
